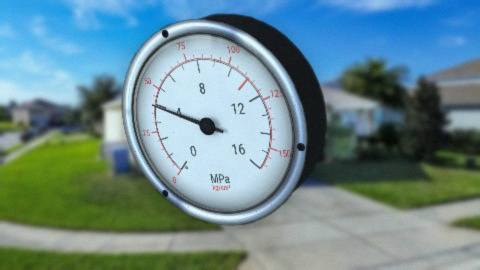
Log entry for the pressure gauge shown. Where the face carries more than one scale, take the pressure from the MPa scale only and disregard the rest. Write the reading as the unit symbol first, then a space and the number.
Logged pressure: MPa 4
